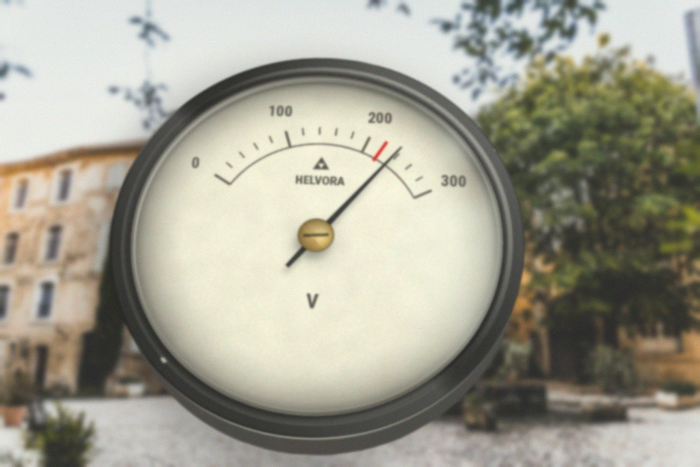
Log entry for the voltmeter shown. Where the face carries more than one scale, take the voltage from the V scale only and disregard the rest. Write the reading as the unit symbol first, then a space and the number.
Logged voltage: V 240
